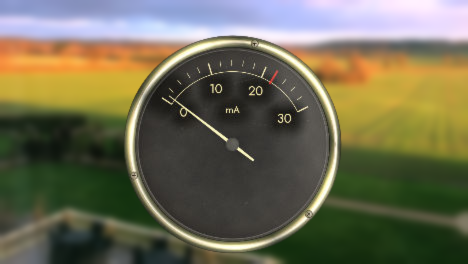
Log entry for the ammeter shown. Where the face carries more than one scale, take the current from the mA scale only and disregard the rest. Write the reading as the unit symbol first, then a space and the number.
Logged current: mA 1
